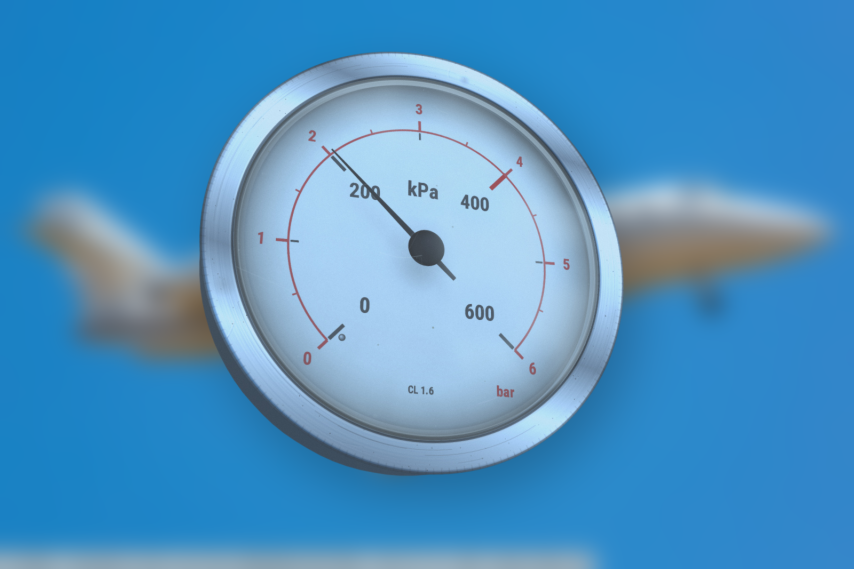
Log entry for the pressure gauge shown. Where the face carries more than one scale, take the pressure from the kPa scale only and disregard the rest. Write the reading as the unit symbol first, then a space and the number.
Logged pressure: kPa 200
